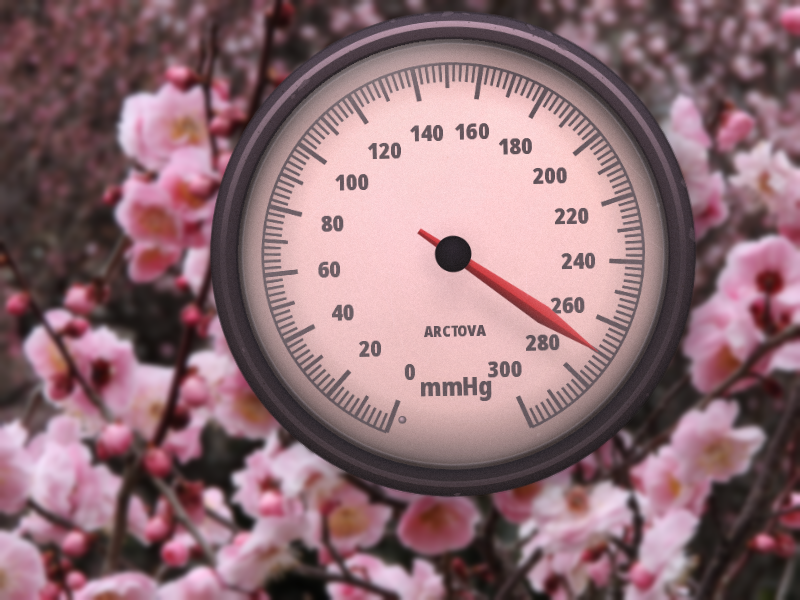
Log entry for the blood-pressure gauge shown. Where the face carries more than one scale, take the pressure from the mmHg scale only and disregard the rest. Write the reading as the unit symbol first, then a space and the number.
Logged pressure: mmHg 270
